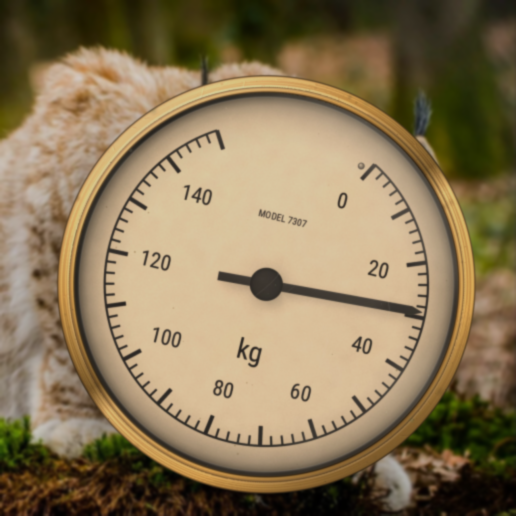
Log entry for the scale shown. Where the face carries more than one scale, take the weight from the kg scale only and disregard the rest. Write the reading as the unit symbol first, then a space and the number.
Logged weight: kg 29
